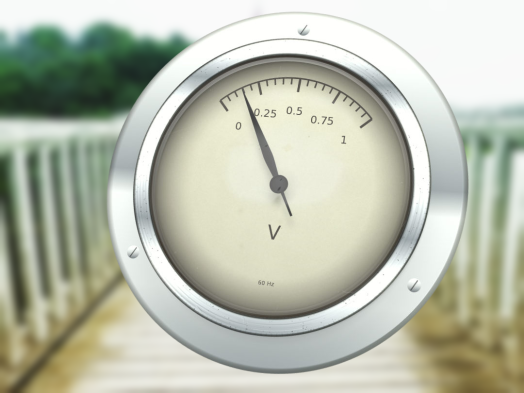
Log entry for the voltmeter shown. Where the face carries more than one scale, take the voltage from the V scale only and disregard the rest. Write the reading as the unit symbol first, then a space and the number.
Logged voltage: V 0.15
